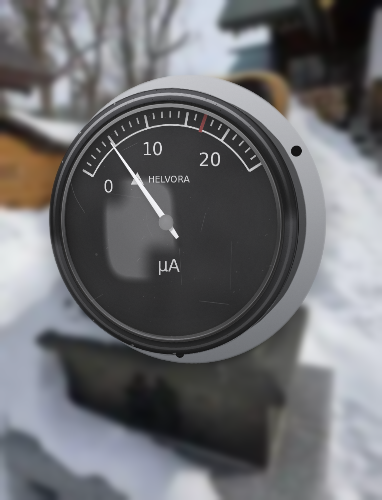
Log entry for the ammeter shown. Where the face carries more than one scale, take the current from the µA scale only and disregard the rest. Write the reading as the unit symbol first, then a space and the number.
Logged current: µA 5
